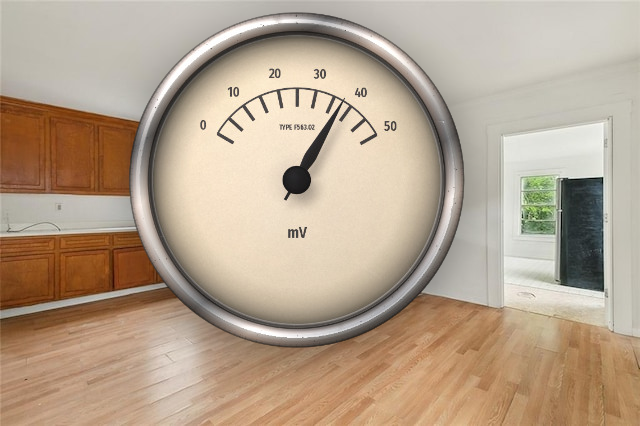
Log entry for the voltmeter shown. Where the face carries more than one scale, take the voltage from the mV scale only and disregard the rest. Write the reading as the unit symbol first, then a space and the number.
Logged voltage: mV 37.5
